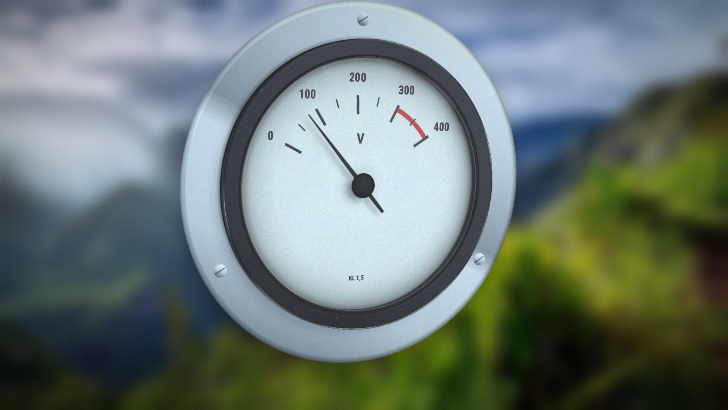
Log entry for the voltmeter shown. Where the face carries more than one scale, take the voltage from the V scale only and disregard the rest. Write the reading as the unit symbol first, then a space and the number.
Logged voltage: V 75
